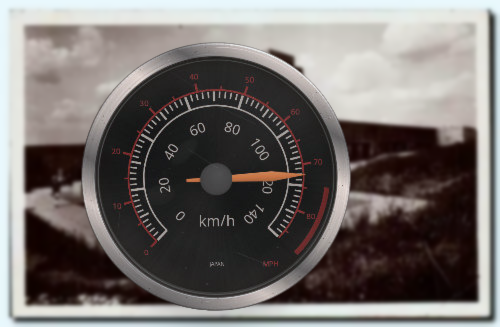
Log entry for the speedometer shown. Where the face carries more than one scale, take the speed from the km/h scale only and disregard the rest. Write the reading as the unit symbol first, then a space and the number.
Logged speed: km/h 116
